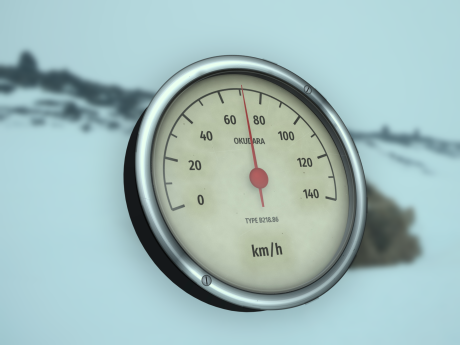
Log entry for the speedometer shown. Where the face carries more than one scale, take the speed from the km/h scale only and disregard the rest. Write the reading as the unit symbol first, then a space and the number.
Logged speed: km/h 70
